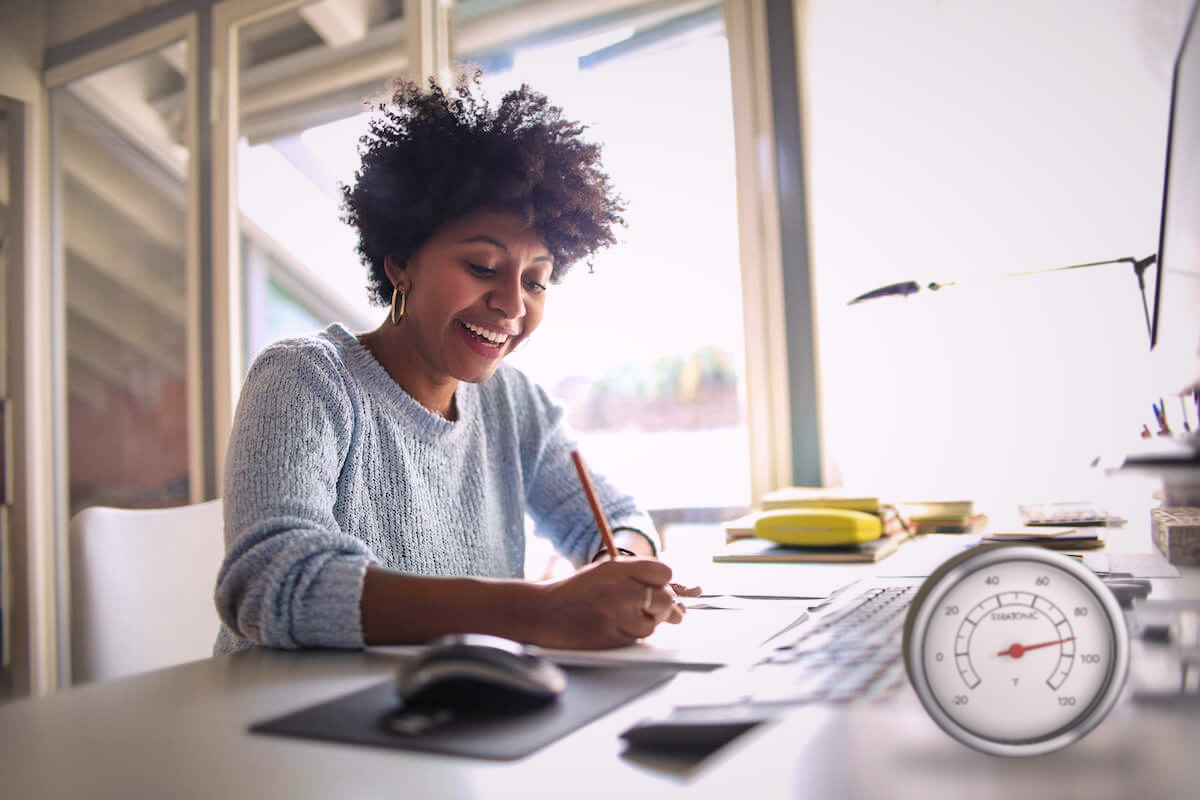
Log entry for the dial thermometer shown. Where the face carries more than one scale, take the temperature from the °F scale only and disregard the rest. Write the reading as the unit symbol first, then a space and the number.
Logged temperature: °F 90
